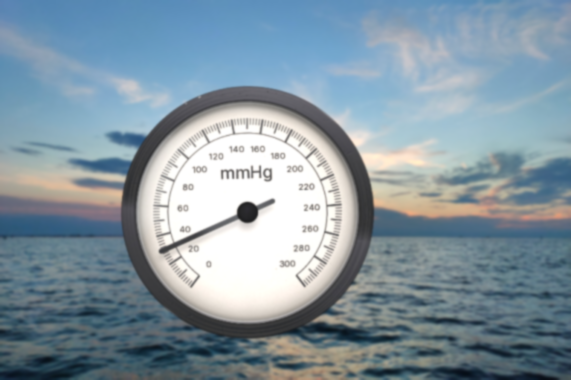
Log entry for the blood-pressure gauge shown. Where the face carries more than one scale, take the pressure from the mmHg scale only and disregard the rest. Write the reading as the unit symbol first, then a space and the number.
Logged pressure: mmHg 30
